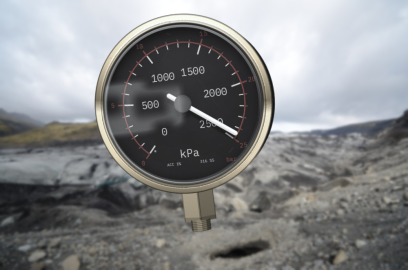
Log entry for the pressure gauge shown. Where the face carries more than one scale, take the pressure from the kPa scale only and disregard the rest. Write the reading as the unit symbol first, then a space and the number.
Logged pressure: kPa 2450
